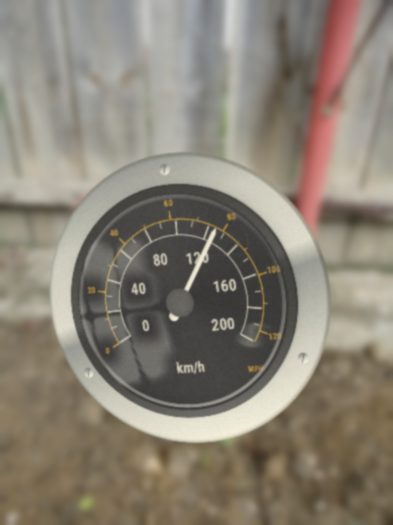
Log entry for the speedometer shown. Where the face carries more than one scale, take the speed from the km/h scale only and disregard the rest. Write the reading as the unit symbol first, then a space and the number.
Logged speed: km/h 125
